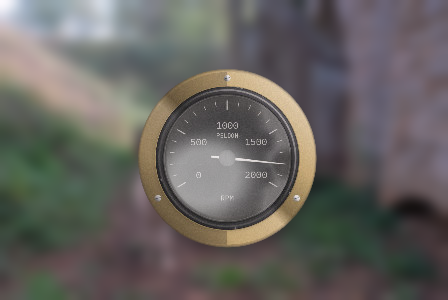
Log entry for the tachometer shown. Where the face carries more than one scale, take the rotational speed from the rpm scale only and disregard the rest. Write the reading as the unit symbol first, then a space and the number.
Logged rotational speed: rpm 1800
